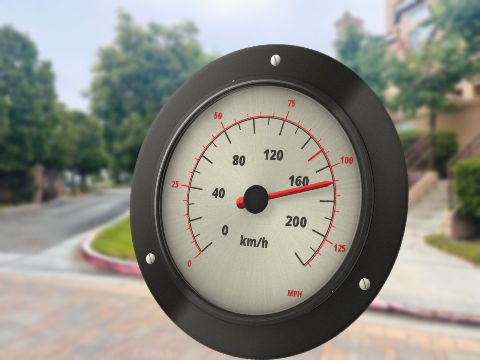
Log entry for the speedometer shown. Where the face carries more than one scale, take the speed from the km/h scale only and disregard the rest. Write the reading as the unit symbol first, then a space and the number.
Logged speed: km/h 170
